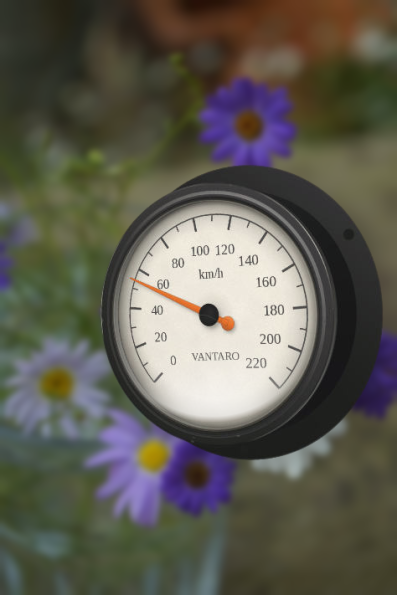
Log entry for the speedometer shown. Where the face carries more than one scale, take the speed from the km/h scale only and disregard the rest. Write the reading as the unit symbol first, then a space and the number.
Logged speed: km/h 55
